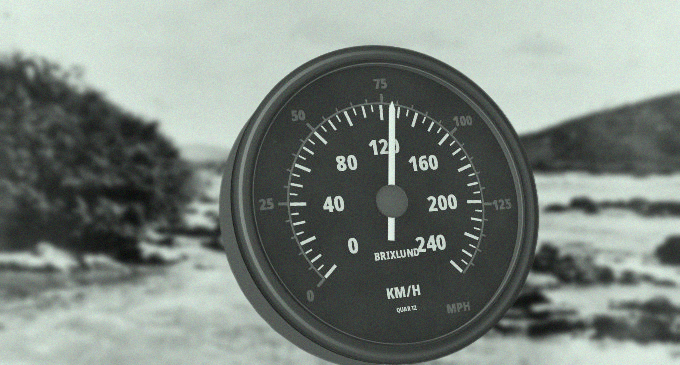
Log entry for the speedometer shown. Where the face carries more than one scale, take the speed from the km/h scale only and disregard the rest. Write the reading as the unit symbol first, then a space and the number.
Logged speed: km/h 125
